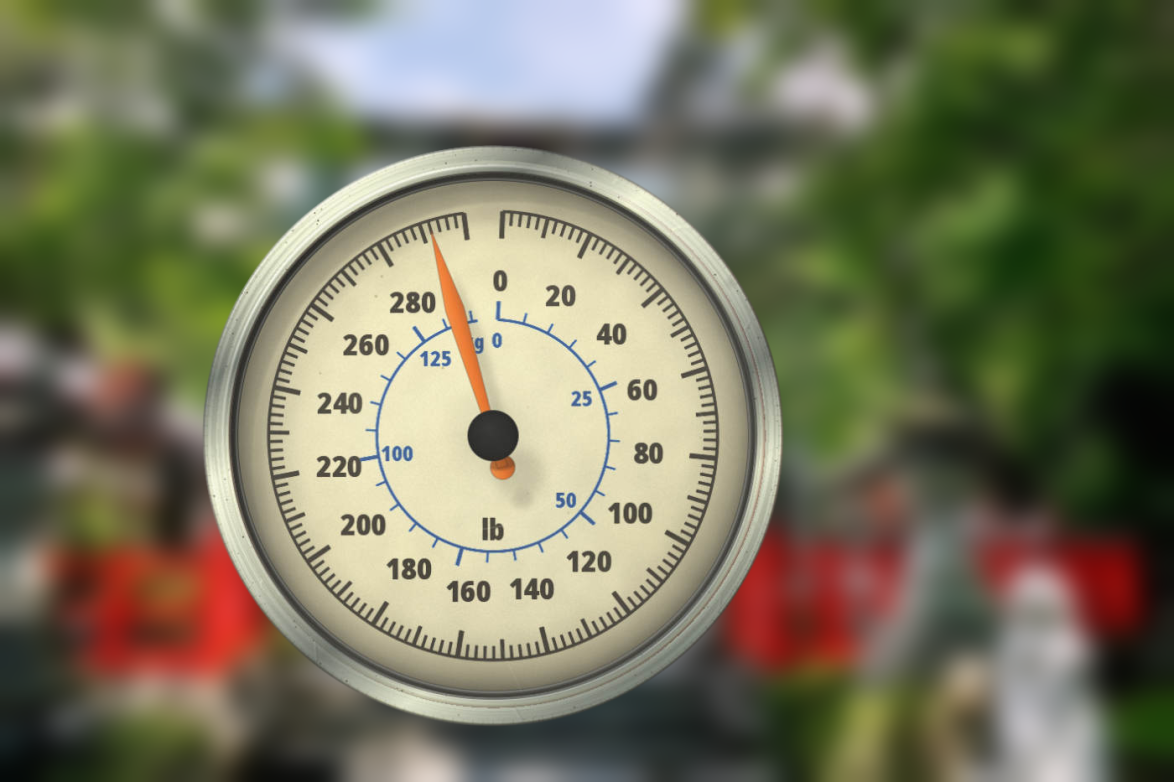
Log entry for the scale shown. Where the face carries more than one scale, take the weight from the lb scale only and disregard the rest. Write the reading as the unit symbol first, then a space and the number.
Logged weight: lb 292
